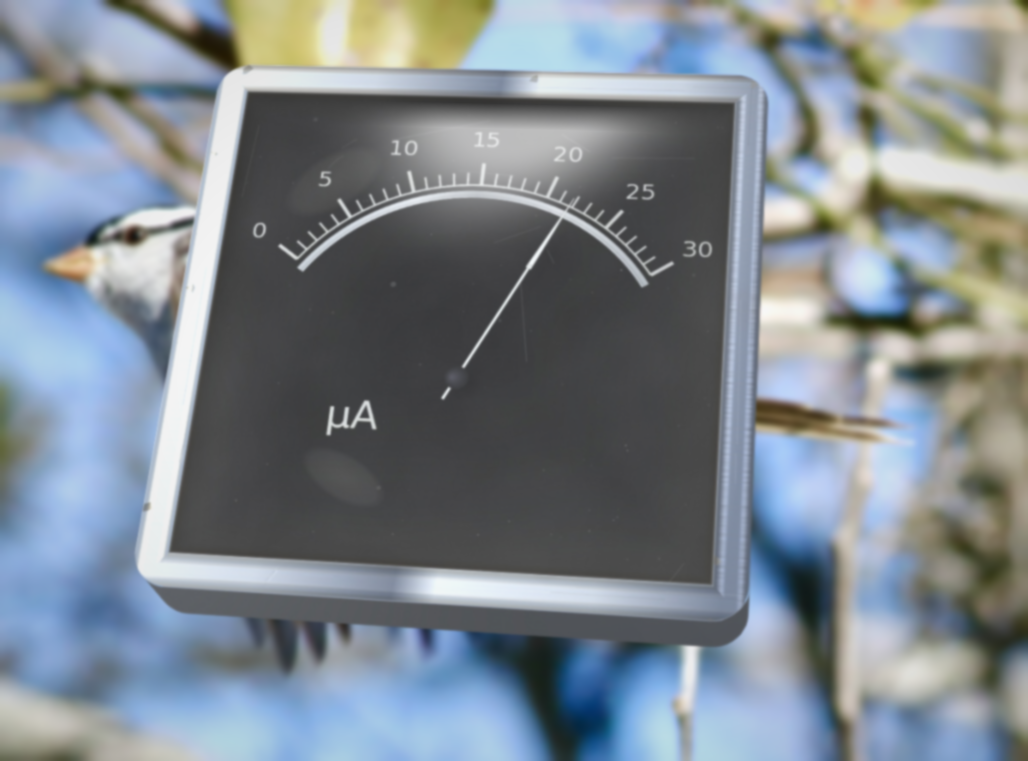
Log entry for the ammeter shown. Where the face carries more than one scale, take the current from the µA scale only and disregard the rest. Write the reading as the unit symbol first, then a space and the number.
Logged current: µA 22
